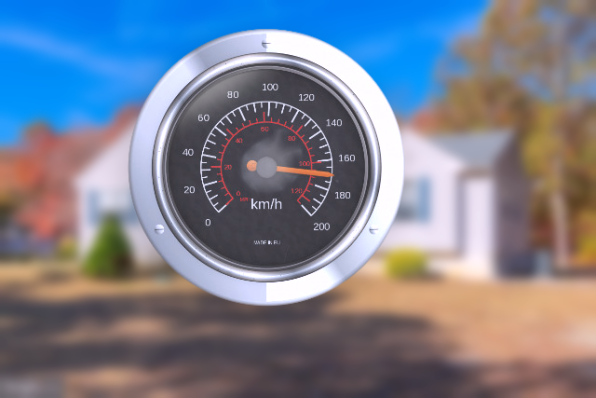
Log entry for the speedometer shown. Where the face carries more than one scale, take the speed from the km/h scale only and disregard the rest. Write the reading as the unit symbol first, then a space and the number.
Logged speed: km/h 170
